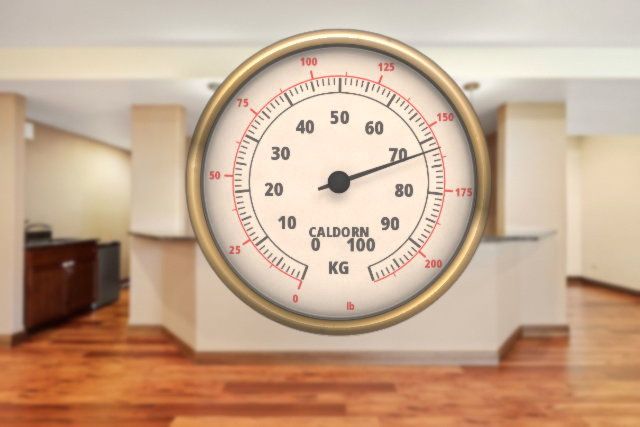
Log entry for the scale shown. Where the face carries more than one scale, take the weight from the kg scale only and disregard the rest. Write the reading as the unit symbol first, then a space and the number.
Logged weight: kg 72
